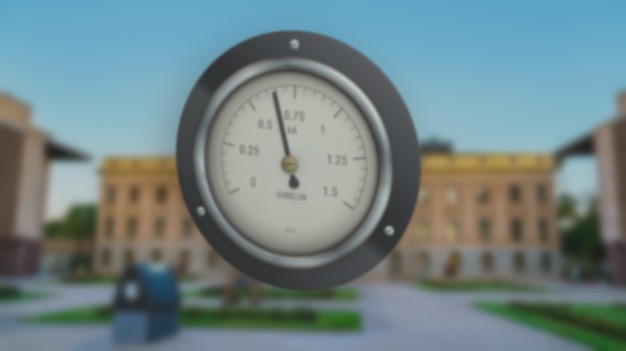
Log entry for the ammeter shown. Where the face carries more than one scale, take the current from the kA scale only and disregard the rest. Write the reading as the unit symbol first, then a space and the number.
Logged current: kA 0.65
